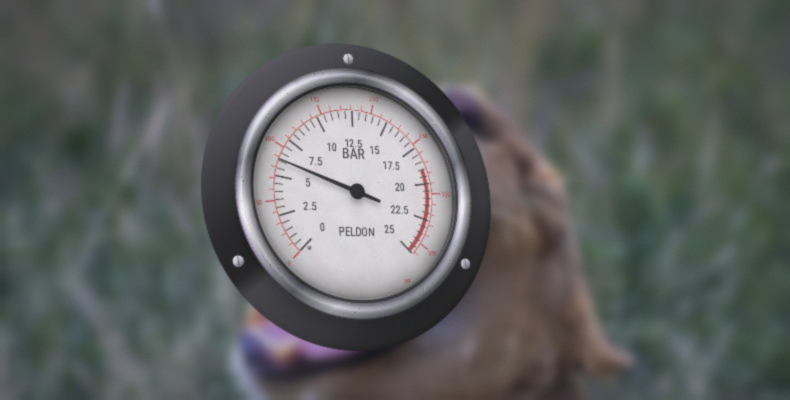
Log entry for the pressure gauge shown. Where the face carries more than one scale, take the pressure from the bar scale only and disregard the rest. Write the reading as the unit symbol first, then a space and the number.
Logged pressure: bar 6
